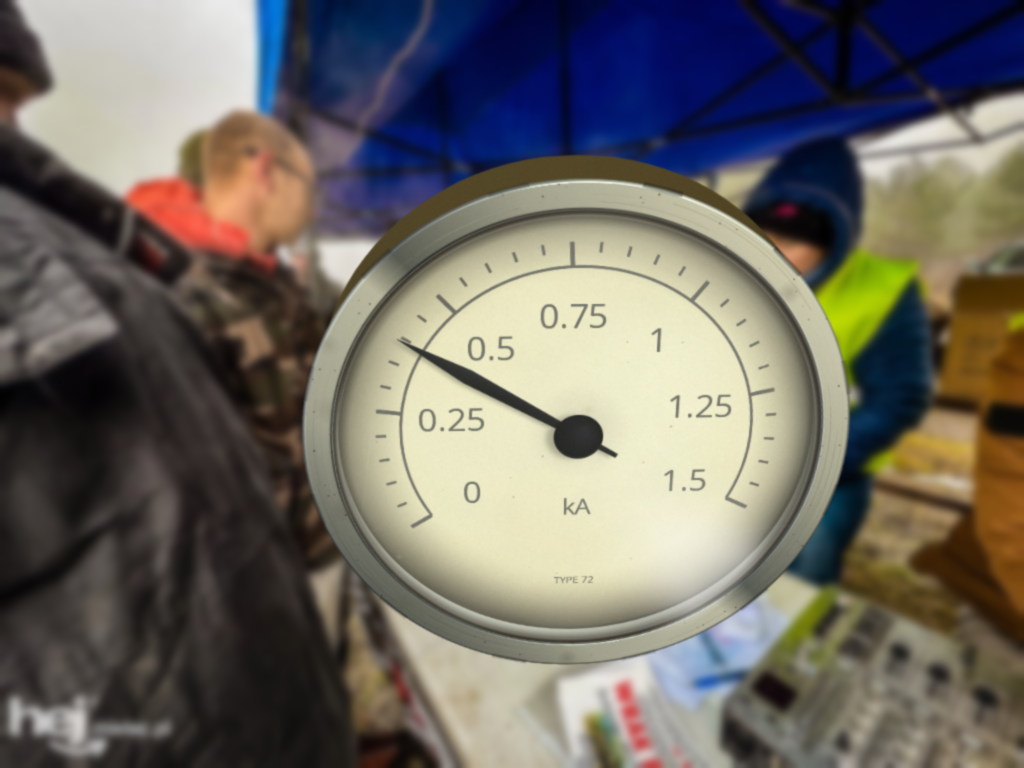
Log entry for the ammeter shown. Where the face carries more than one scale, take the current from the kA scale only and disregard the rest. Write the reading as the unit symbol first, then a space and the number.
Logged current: kA 0.4
